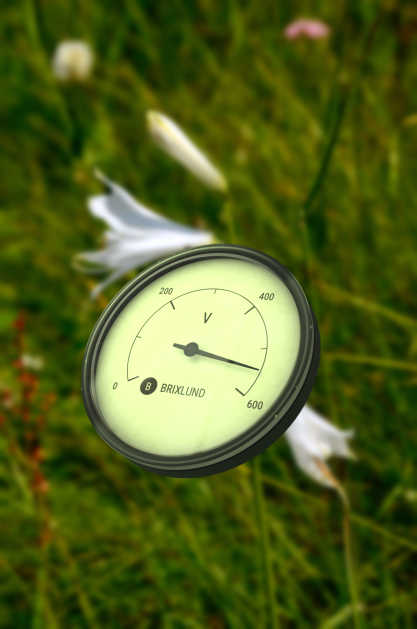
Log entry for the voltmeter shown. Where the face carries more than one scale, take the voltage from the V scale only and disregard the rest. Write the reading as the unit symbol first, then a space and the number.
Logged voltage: V 550
